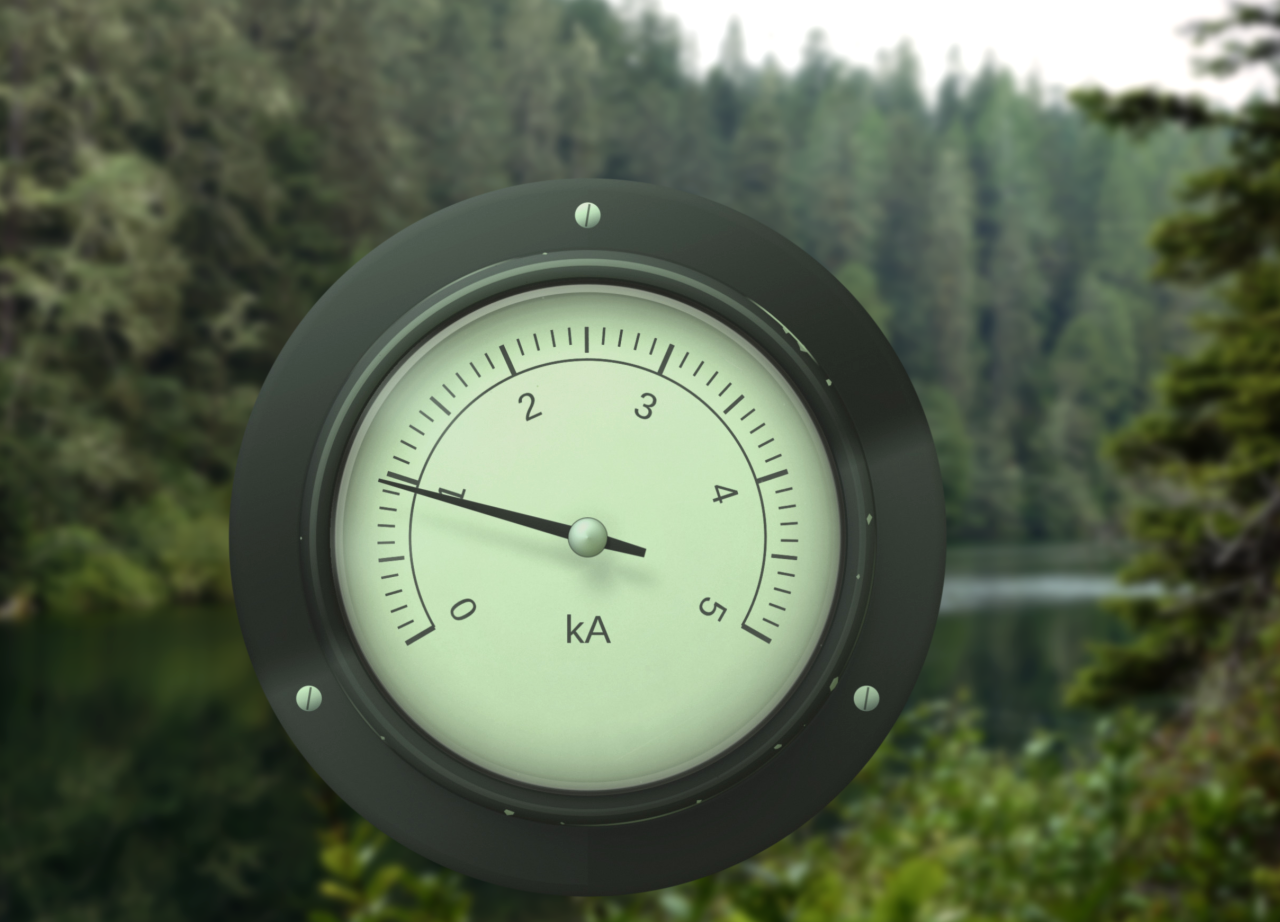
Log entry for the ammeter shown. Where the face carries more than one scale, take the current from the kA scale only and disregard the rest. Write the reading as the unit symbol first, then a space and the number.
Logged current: kA 0.95
